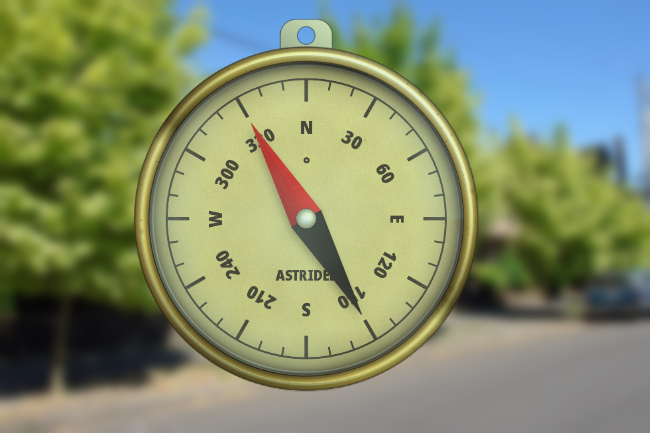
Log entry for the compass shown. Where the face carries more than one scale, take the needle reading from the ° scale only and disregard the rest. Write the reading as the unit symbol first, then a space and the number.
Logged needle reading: ° 330
